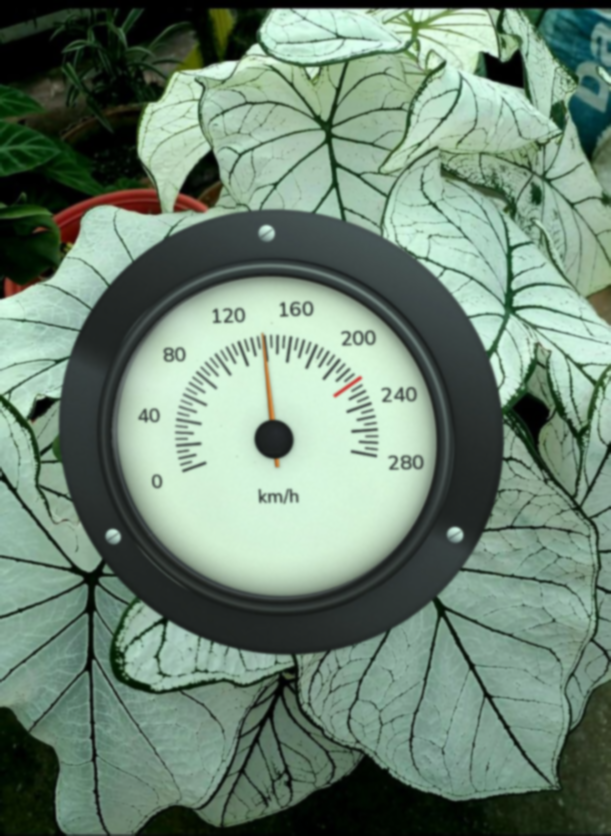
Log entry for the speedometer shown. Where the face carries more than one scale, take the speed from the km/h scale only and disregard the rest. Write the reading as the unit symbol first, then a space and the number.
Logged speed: km/h 140
